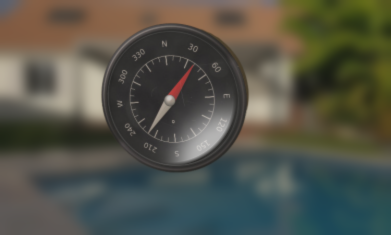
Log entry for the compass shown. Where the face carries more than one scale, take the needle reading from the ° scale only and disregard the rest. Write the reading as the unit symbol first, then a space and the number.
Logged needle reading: ° 40
